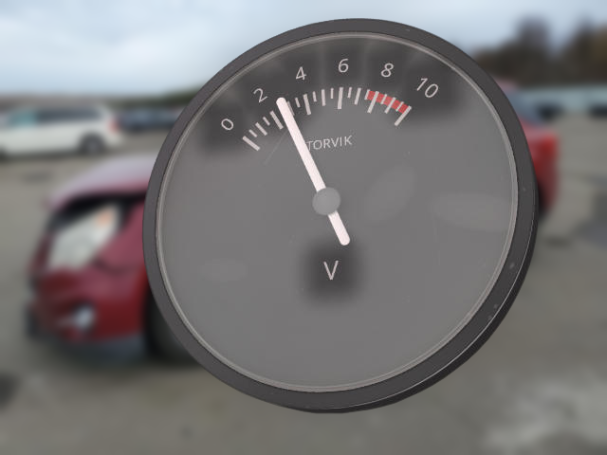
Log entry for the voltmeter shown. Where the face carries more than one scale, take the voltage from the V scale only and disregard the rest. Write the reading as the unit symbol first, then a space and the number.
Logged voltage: V 2.75
